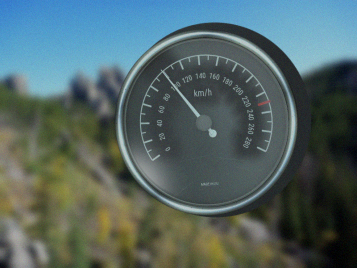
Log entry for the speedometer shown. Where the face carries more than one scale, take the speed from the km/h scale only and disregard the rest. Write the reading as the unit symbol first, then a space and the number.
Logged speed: km/h 100
